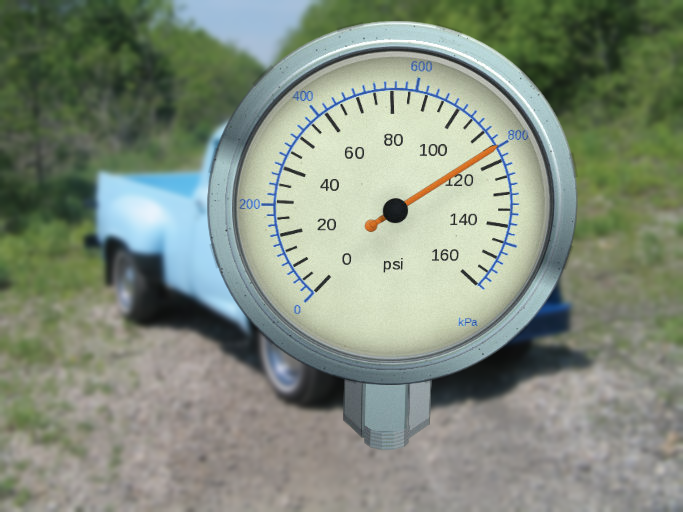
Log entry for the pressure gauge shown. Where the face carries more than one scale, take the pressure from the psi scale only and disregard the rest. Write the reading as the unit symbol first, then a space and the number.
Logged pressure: psi 115
